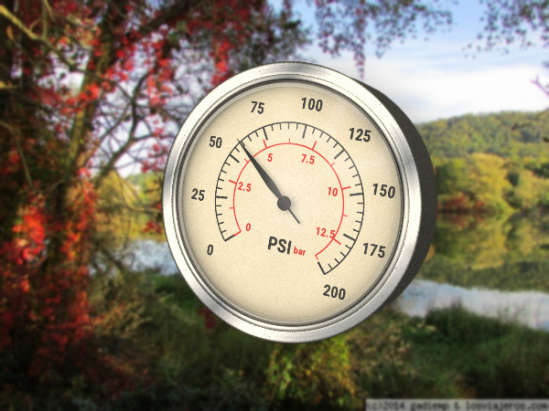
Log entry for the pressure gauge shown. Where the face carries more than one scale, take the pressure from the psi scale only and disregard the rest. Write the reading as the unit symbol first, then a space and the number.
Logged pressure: psi 60
